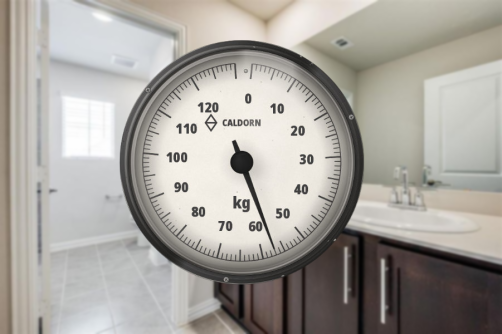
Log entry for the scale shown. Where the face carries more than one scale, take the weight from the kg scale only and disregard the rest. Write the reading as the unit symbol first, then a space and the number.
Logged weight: kg 57
